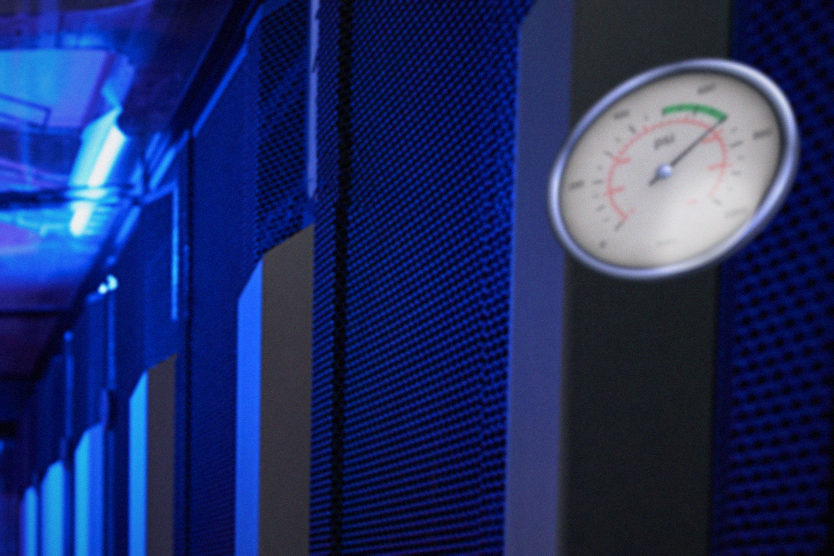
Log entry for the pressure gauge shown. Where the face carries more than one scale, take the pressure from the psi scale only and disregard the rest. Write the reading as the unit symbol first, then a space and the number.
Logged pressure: psi 700
